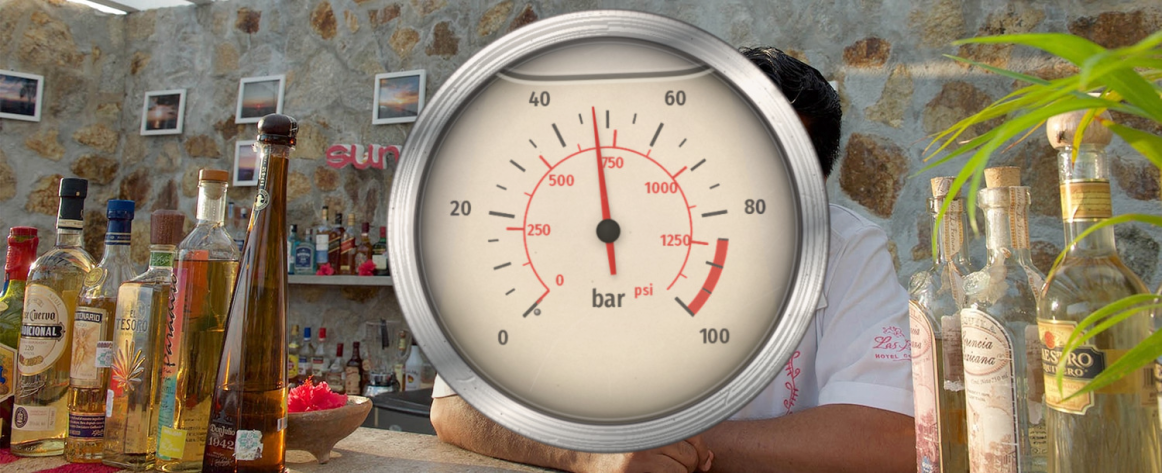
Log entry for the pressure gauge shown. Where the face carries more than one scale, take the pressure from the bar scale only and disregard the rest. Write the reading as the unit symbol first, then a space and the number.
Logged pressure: bar 47.5
